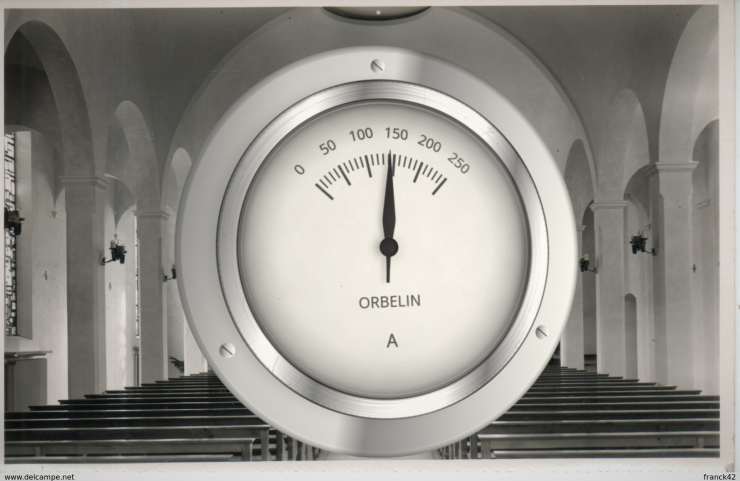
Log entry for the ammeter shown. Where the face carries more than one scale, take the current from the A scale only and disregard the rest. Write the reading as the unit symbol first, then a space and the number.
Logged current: A 140
